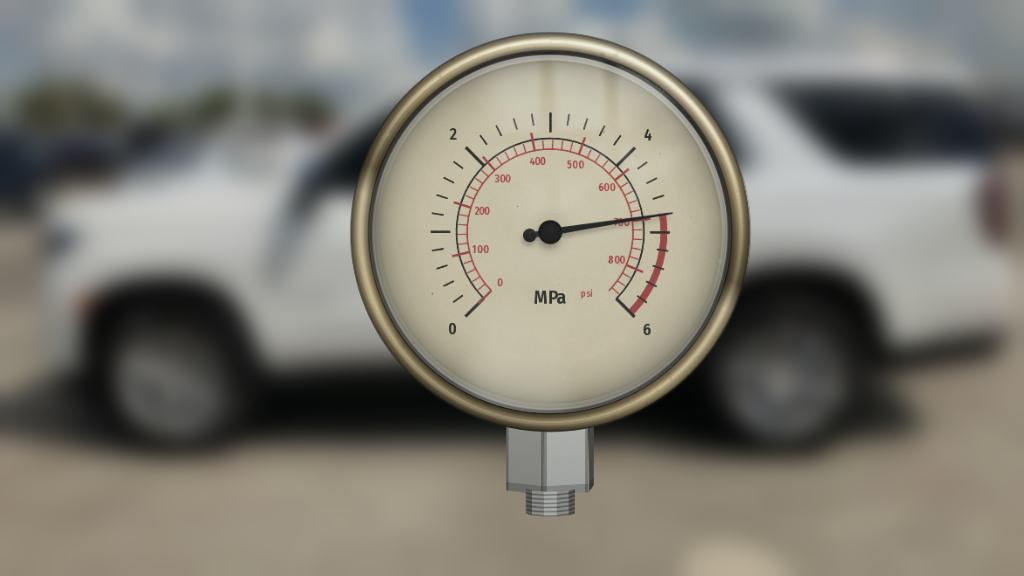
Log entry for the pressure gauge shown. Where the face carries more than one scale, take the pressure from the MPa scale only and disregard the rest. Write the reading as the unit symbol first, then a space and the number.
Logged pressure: MPa 4.8
